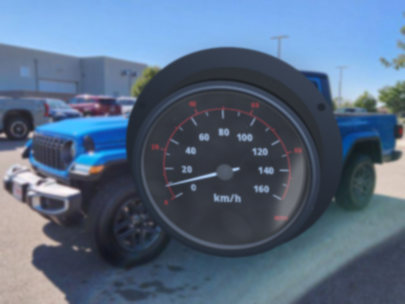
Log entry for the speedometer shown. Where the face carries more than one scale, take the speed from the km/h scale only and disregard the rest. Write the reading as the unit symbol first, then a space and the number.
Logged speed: km/h 10
